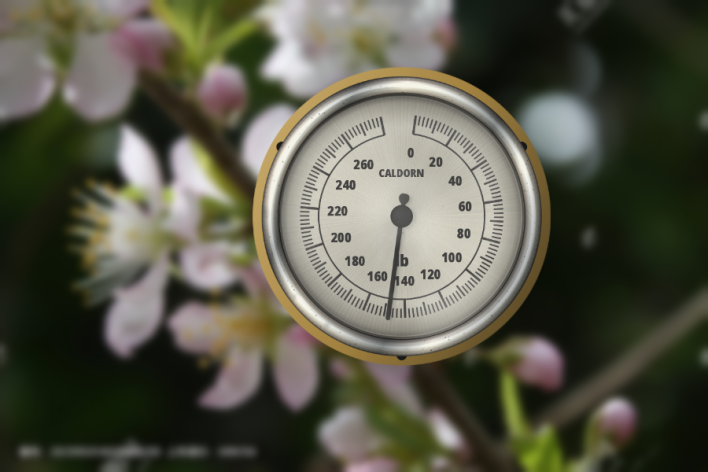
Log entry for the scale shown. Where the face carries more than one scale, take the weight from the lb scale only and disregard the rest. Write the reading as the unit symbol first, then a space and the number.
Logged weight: lb 148
